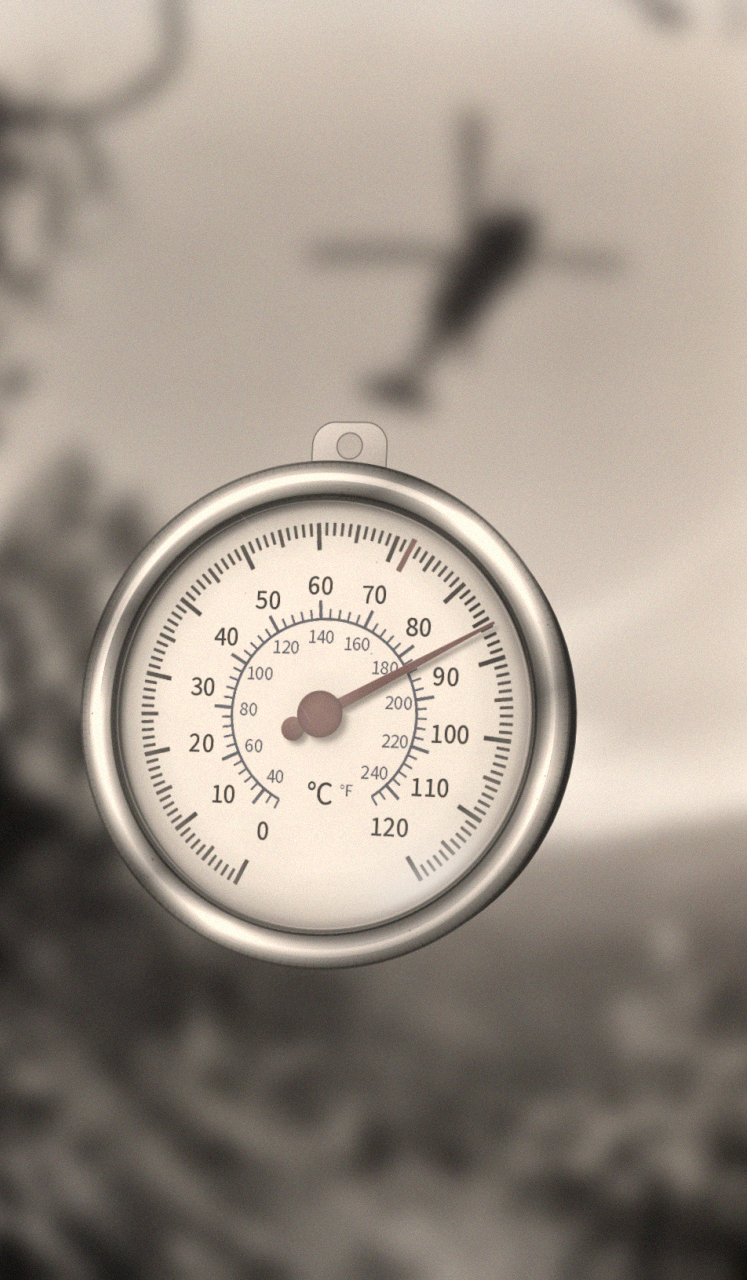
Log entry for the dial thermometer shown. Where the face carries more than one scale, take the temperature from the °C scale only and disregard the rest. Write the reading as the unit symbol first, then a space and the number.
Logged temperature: °C 86
